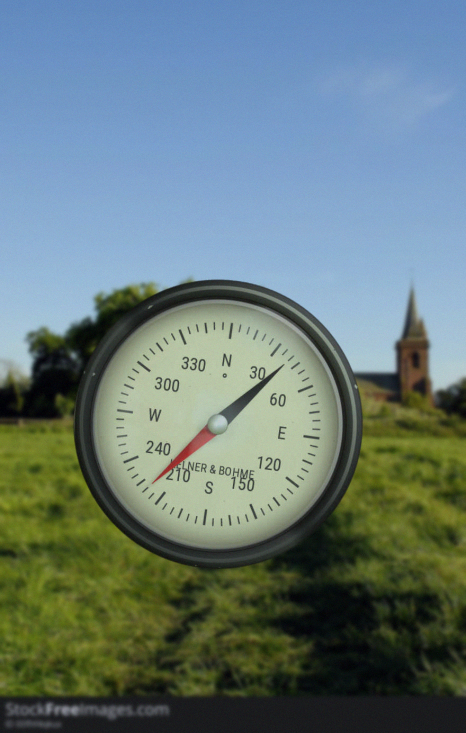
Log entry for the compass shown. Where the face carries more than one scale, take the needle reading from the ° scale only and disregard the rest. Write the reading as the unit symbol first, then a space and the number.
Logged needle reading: ° 220
